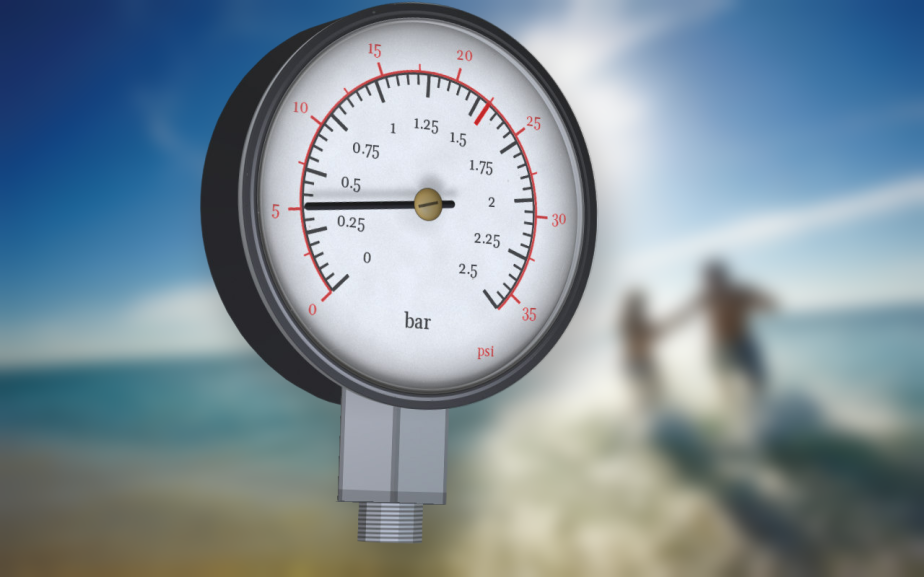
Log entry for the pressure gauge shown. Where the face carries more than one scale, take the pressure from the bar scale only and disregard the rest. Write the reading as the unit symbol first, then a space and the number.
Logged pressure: bar 0.35
